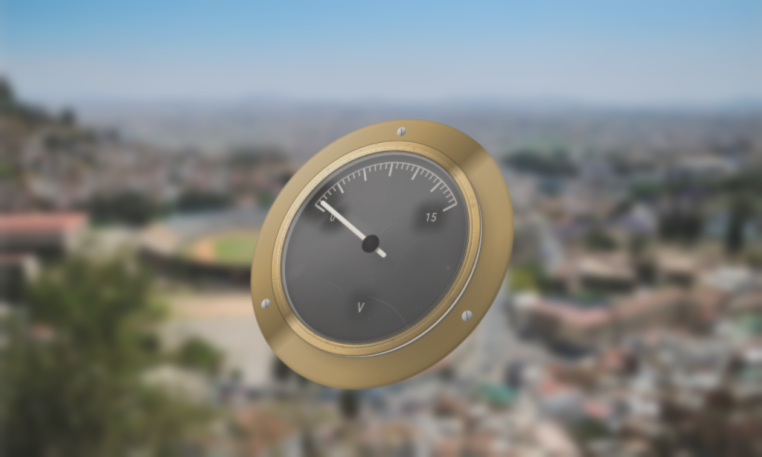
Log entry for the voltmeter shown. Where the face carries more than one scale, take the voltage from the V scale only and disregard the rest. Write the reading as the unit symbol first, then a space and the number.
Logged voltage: V 0.5
